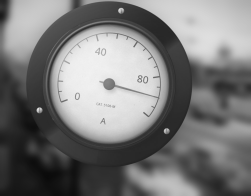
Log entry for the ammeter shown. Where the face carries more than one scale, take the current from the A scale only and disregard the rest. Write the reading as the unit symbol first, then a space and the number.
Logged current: A 90
